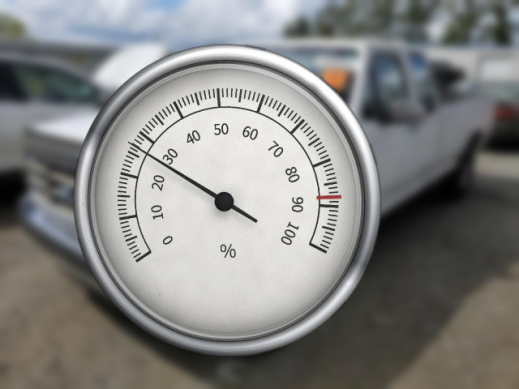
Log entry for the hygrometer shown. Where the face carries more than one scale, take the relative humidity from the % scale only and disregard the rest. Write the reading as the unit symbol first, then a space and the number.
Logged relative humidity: % 27
